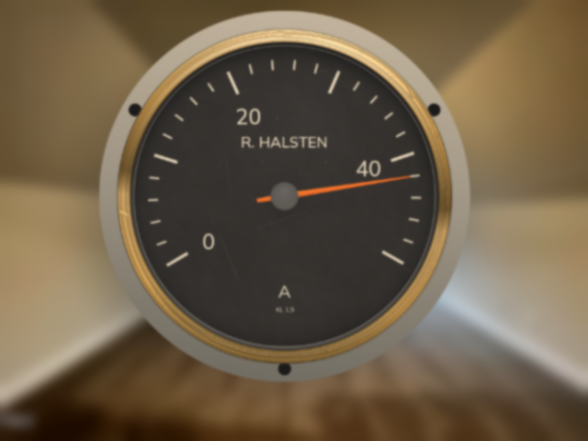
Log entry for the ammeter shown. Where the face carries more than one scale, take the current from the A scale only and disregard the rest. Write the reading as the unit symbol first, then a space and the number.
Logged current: A 42
